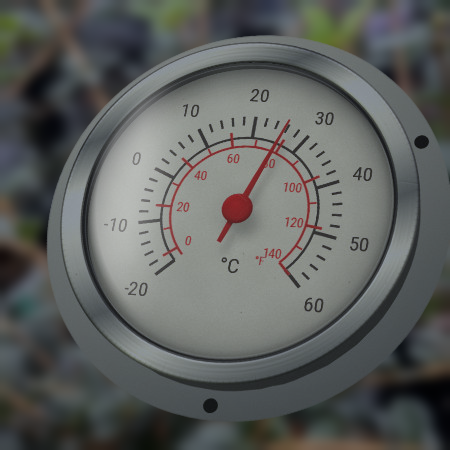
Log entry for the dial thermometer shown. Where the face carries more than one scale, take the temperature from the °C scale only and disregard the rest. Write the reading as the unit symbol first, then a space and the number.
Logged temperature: °C 26
